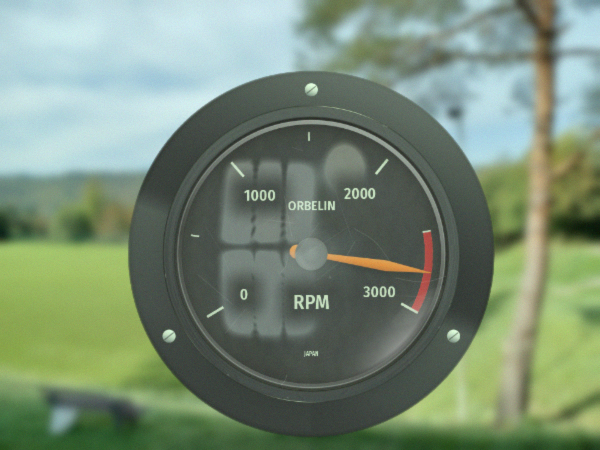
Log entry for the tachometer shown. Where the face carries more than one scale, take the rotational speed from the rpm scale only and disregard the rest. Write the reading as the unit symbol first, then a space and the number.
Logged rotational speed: rpm 2750
